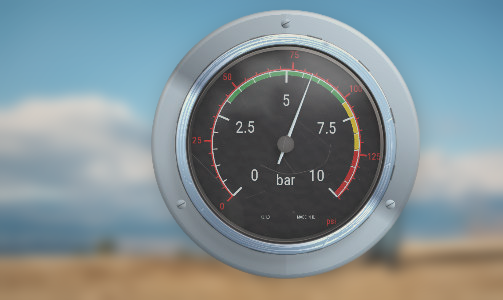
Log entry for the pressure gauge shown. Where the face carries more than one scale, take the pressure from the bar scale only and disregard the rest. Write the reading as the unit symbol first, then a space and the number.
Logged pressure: bar 5.75
